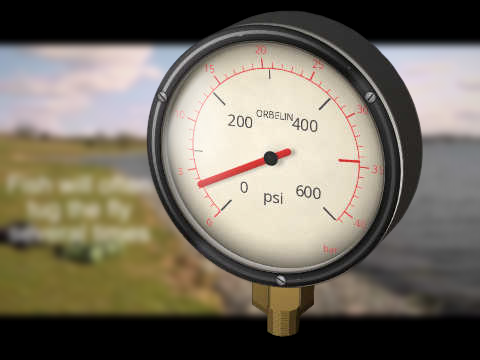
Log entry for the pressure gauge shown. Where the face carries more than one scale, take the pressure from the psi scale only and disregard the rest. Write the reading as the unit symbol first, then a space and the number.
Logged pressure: psi 50
